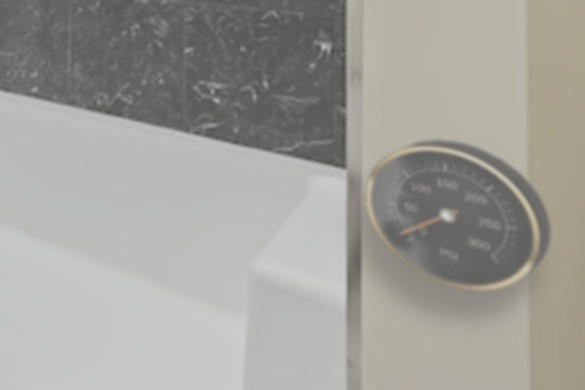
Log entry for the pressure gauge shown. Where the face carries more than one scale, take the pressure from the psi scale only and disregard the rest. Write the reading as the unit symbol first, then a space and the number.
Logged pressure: psi 10
